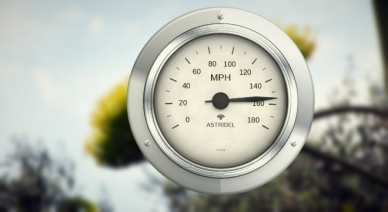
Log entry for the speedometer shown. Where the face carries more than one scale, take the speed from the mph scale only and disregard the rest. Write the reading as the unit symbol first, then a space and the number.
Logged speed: mph 155
